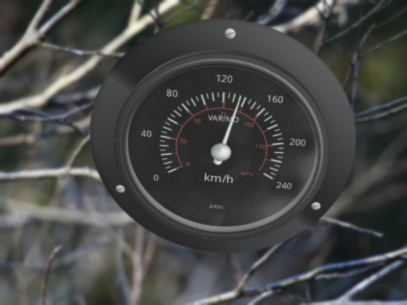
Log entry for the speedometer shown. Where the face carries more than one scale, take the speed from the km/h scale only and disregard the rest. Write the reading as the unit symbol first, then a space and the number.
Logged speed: km/h 135
